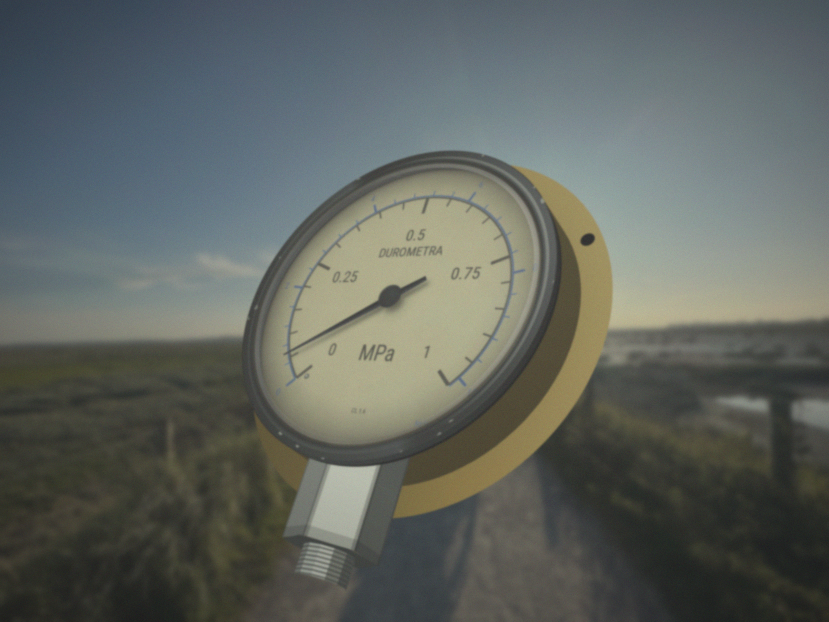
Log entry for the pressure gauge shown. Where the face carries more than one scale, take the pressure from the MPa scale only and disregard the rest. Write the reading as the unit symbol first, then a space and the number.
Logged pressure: MPa 0.05
